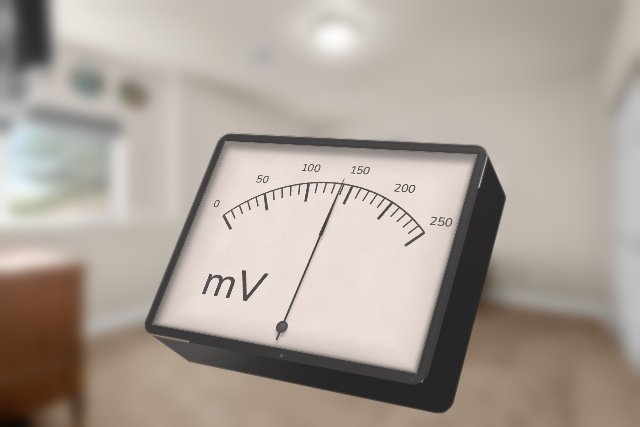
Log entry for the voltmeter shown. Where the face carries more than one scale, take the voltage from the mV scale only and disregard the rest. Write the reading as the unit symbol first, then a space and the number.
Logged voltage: mV 140
